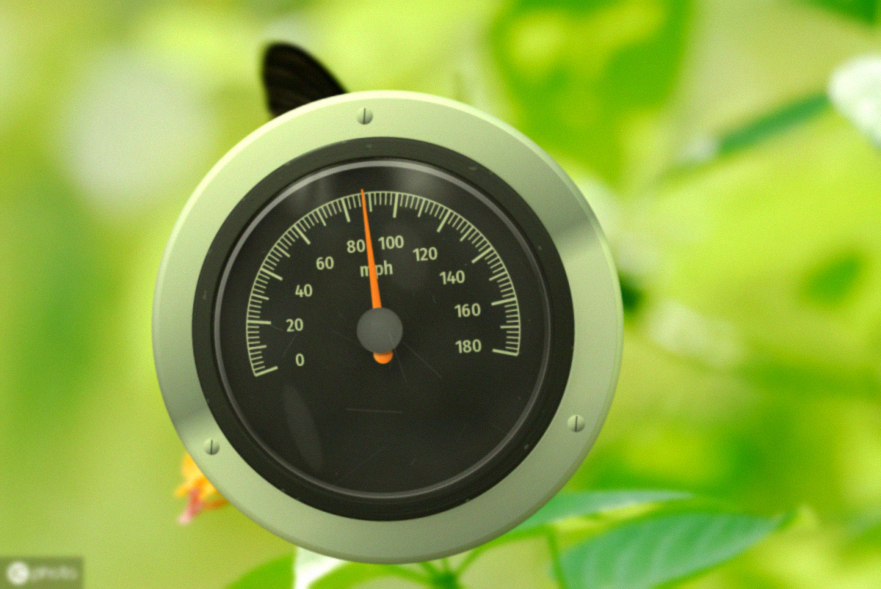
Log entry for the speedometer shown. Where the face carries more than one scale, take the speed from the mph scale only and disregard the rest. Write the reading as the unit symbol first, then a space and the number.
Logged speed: mph 88
